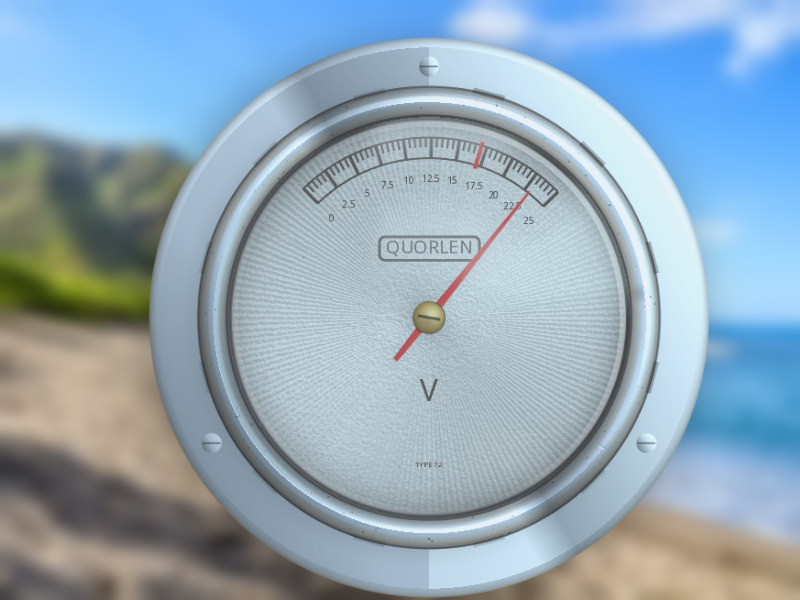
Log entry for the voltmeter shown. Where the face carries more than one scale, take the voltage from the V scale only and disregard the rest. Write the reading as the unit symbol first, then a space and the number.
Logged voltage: V 23
